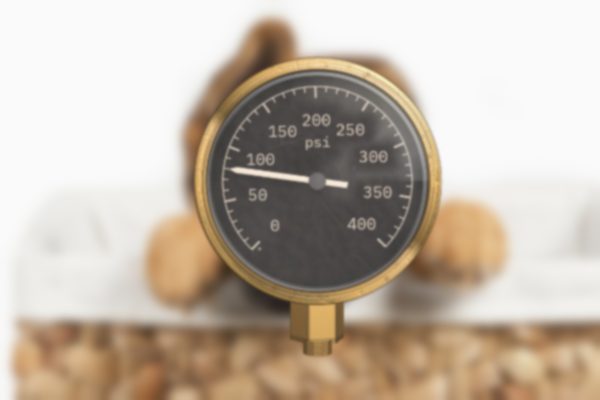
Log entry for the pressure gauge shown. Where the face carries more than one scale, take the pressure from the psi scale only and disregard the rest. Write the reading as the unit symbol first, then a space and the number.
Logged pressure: psi 80
